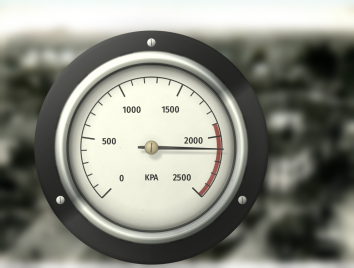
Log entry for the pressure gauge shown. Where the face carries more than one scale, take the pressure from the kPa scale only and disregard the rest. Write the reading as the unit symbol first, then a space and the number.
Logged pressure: kPa 2100
